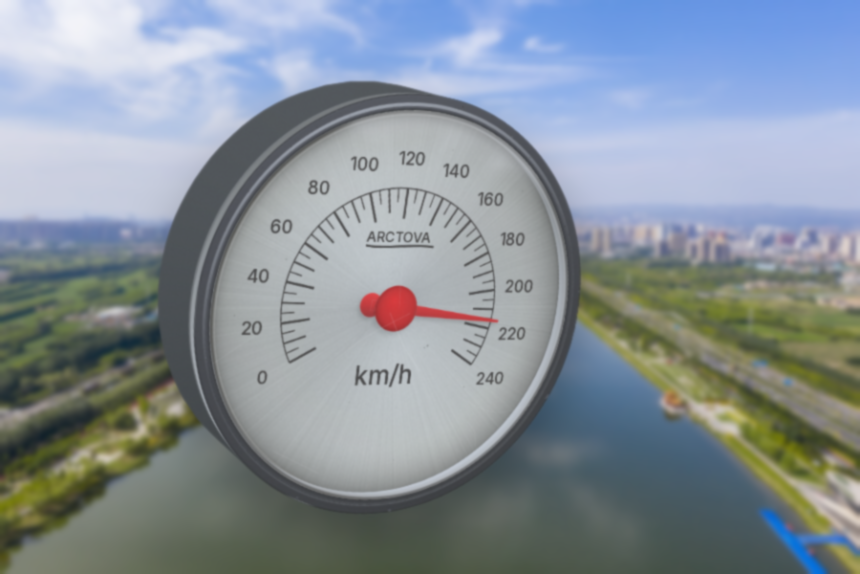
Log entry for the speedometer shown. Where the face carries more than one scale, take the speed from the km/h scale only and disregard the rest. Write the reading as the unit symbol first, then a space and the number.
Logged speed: km/h 215
